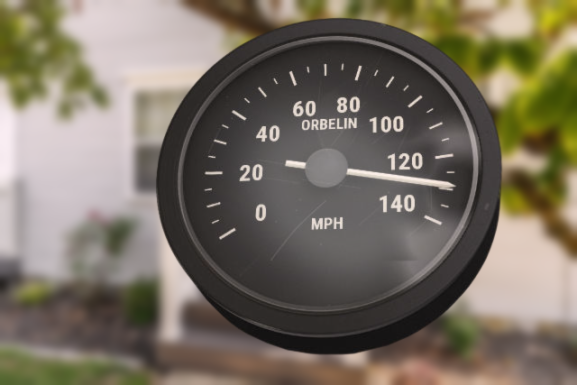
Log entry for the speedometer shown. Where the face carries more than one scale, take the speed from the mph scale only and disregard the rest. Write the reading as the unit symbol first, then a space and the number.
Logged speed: mph 130
